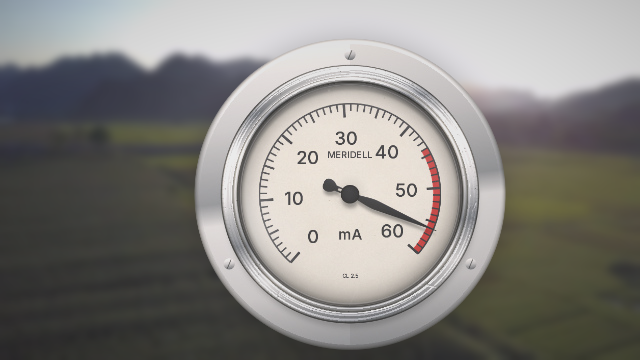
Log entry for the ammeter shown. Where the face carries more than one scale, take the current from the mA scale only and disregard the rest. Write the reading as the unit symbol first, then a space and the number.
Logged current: mA 56
